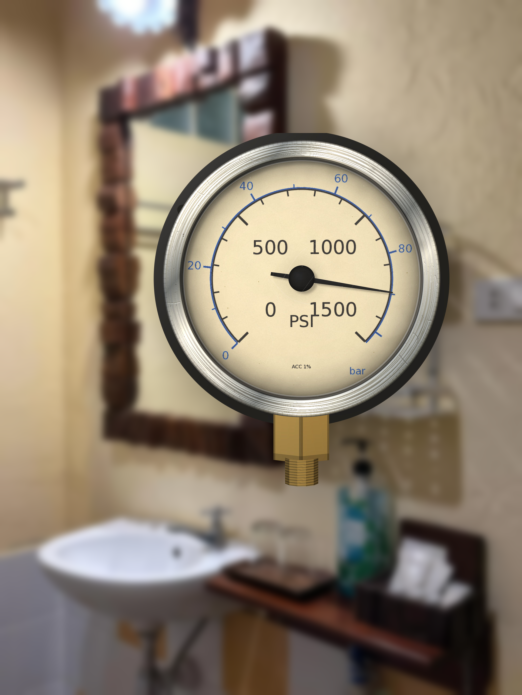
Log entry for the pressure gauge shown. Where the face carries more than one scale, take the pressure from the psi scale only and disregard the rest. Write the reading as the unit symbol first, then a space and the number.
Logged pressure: psi 1300
